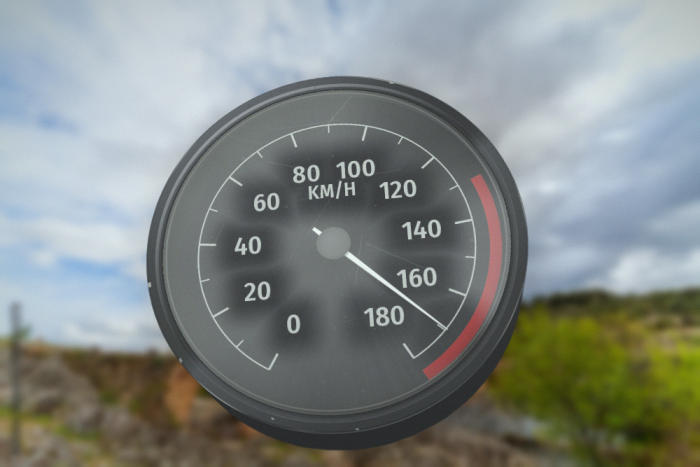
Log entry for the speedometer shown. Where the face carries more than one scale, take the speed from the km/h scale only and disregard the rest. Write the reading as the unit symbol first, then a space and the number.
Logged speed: km/h 170
